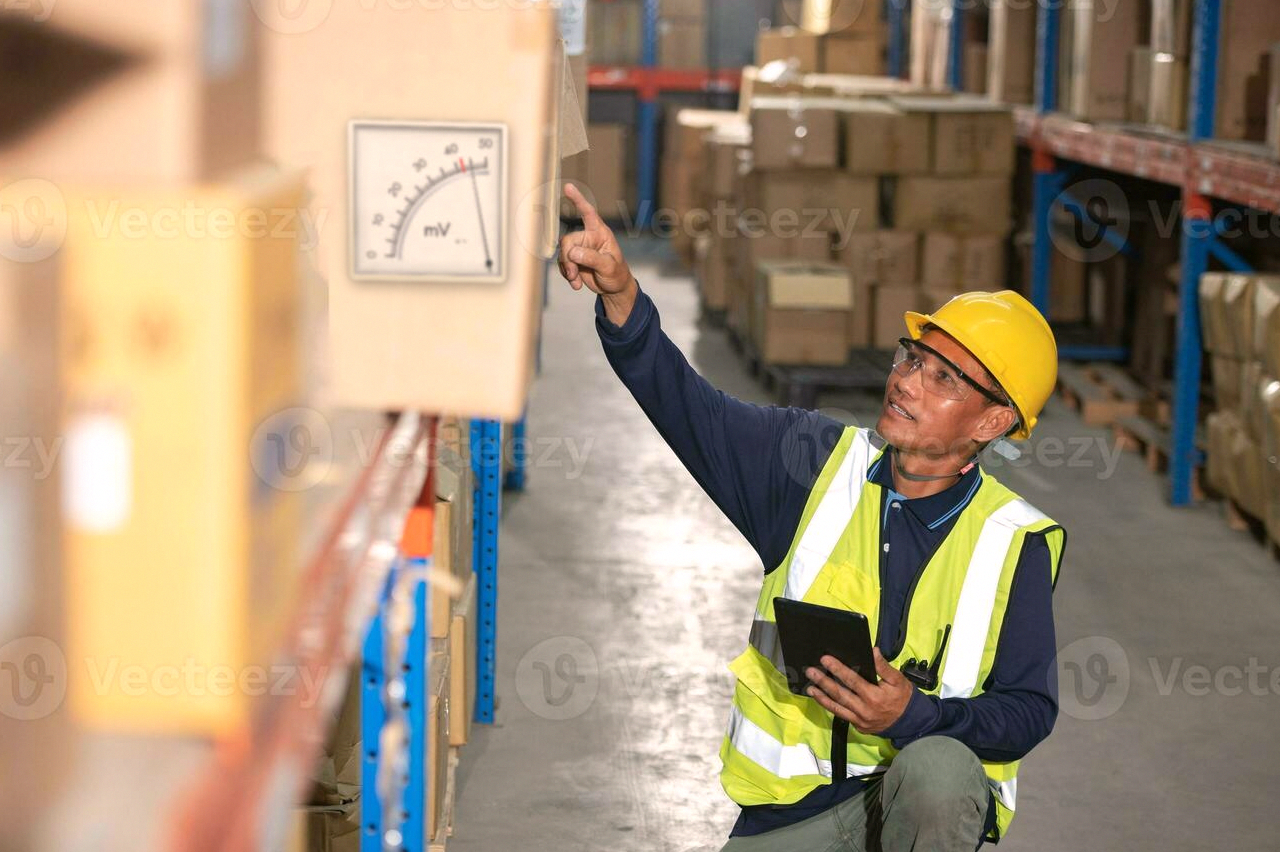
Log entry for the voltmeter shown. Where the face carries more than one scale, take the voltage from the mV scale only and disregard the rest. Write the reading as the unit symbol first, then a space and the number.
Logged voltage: mV 45
